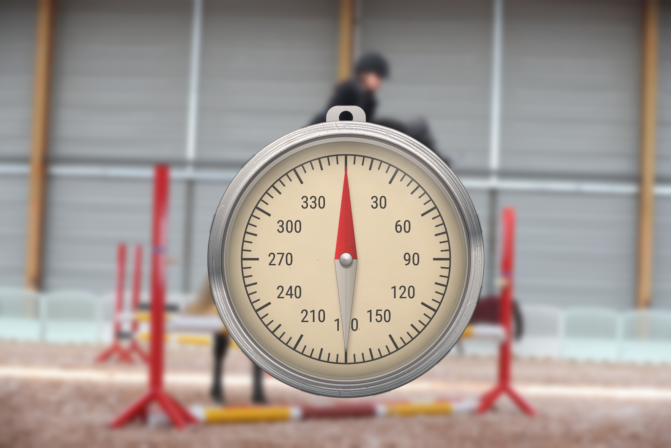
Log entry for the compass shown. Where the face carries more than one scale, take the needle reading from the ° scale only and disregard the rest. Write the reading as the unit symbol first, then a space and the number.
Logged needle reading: ° 0
